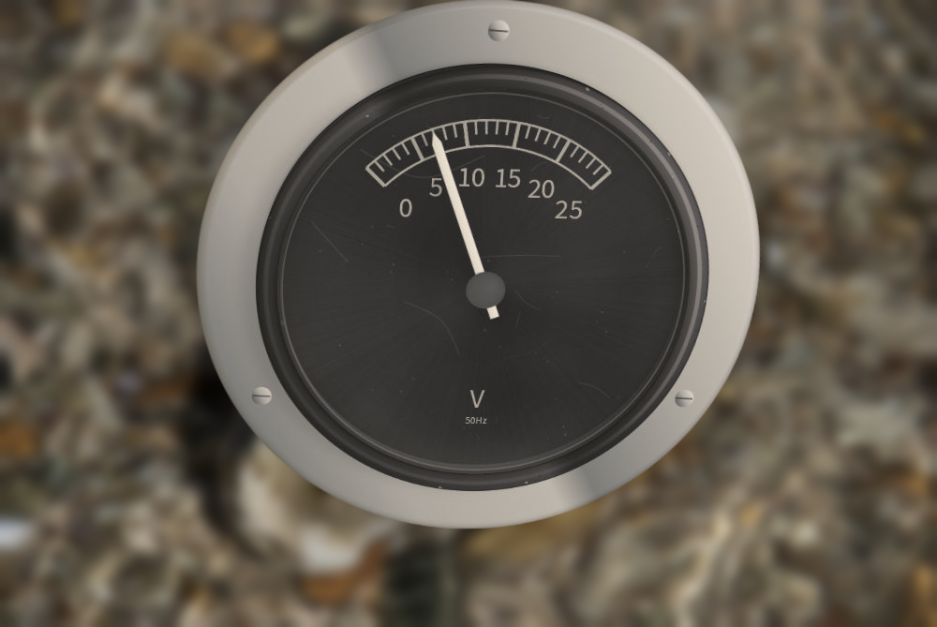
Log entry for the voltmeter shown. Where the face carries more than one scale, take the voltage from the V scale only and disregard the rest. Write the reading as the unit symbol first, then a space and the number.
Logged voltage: V 7
